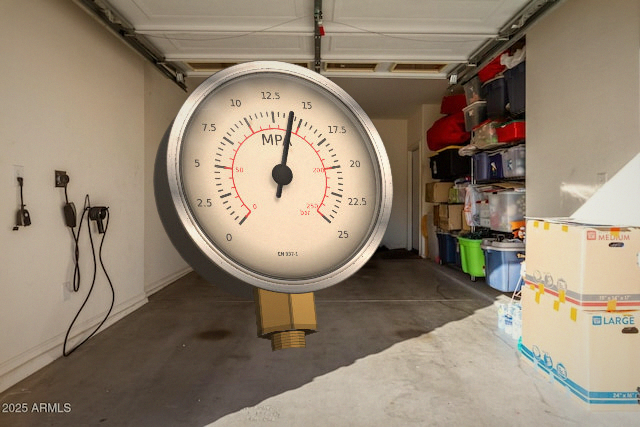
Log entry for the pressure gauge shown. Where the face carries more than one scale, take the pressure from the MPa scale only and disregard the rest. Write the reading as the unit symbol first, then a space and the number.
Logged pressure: MPa 14
